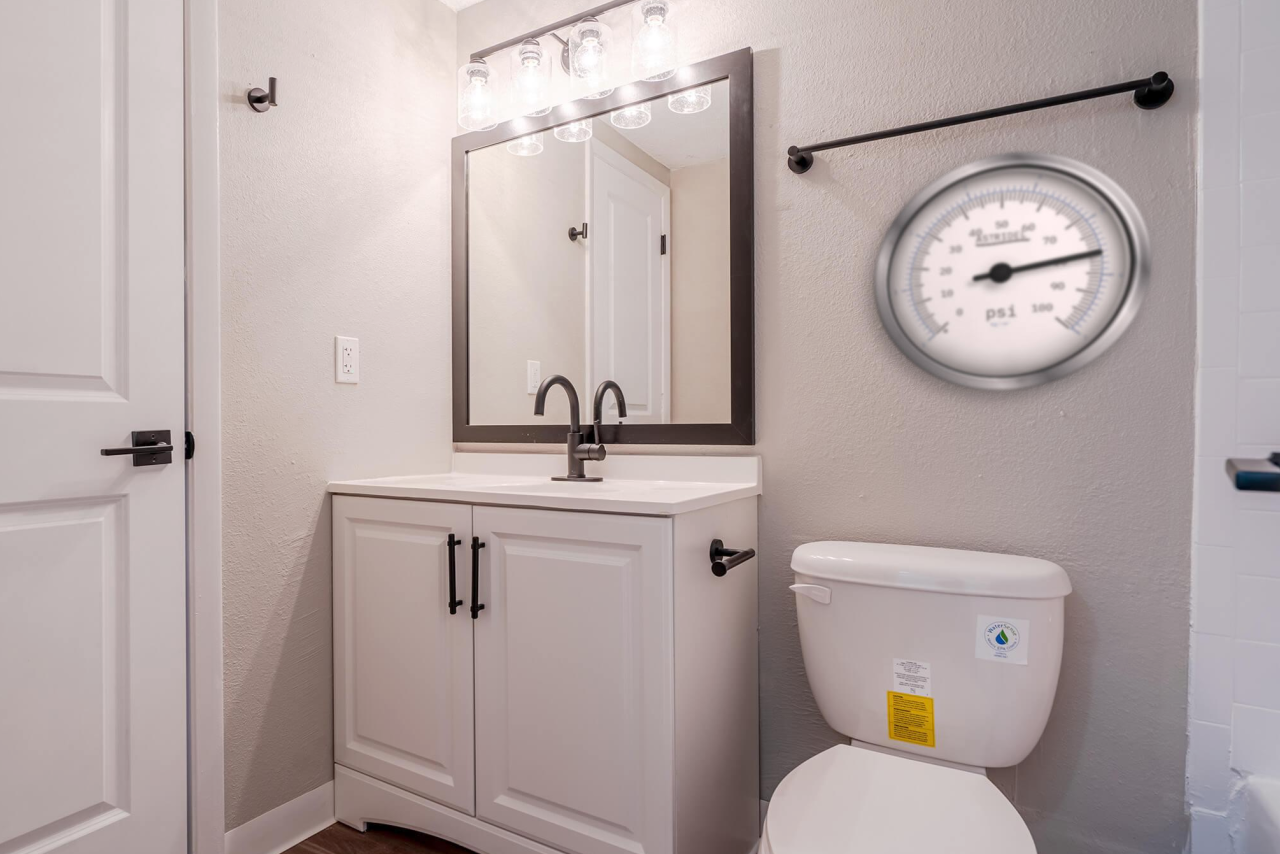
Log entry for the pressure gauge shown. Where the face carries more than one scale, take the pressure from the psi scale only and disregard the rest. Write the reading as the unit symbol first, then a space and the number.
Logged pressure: psi 80
